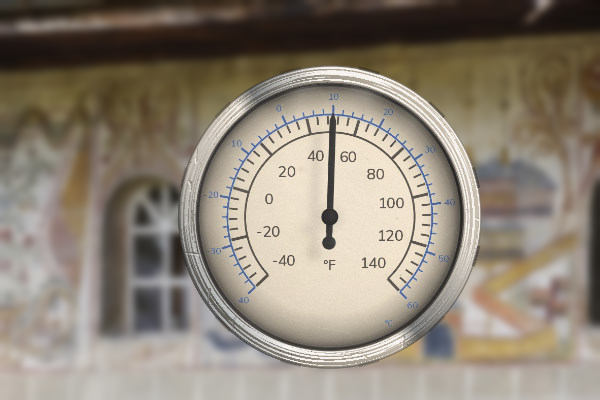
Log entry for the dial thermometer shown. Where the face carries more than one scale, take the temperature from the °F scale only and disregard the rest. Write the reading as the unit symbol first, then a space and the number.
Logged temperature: °F 50
